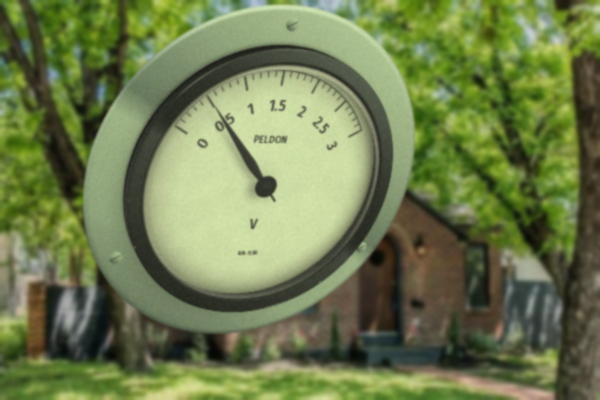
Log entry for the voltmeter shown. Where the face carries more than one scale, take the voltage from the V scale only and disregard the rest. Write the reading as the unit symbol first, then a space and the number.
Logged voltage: V 0.5
